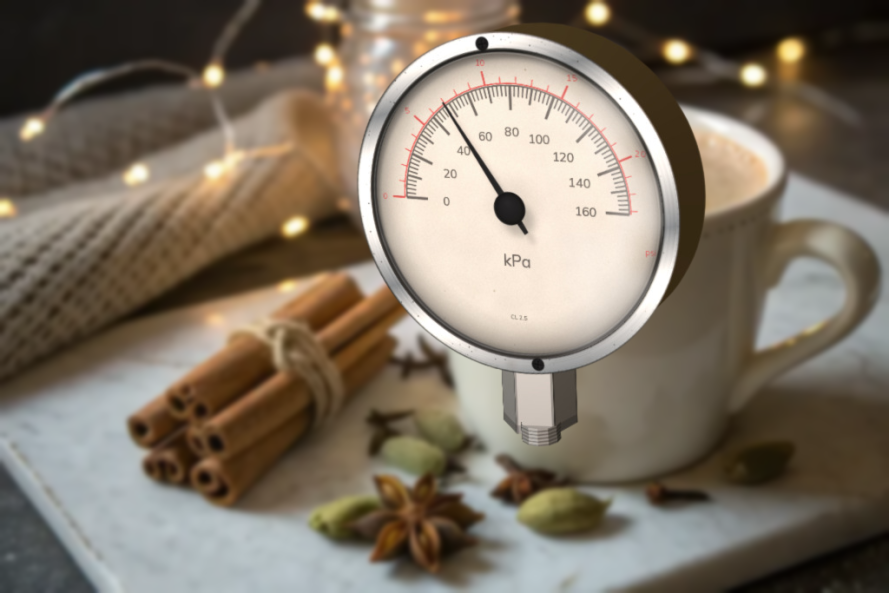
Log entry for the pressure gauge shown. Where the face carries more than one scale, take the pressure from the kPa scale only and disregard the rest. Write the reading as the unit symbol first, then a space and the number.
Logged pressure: kPa 50
